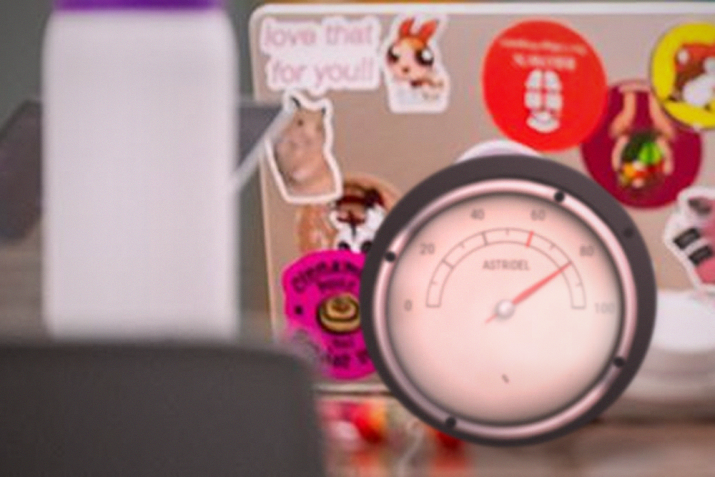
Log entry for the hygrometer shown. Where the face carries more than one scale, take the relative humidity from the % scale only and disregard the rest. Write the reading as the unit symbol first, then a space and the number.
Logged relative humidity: % 80
